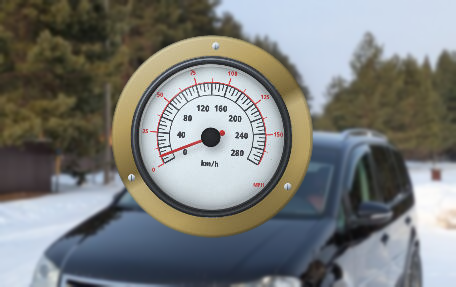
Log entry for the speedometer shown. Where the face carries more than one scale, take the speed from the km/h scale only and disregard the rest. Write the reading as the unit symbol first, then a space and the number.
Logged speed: km/h 10
